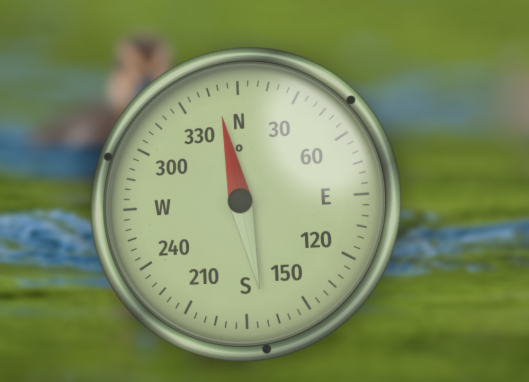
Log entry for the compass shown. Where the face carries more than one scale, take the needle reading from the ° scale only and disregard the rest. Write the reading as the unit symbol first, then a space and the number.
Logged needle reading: ° 350
